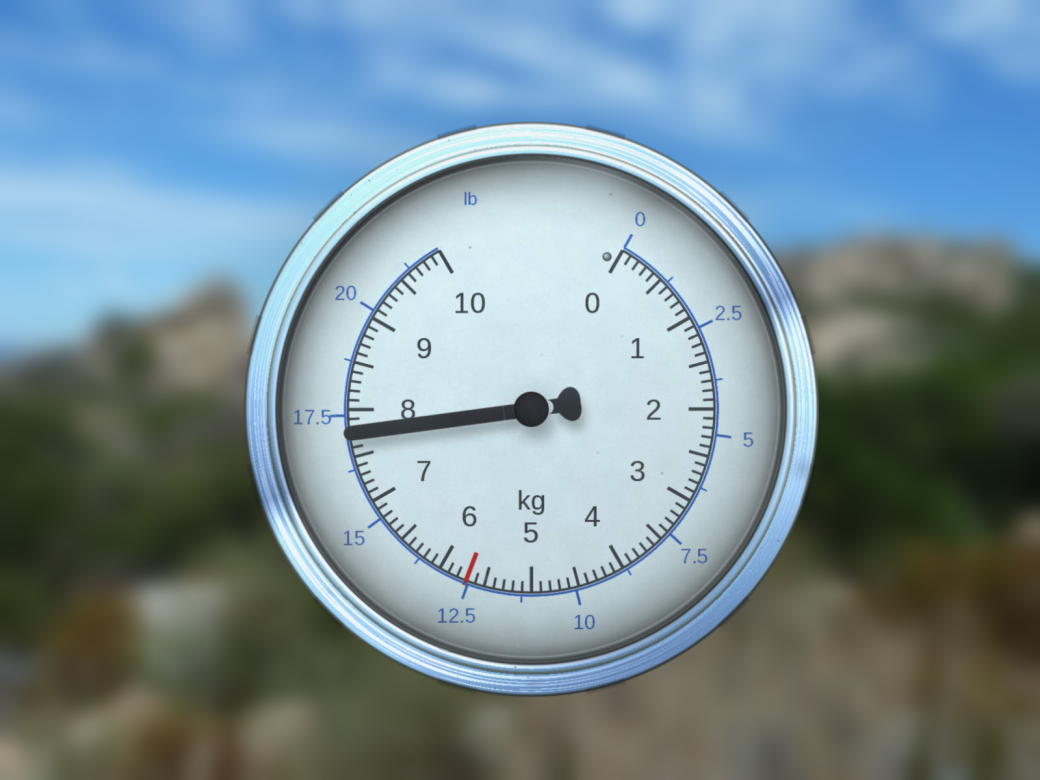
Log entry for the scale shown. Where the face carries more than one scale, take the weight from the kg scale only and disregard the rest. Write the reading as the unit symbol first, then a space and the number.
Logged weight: kg 7.75
